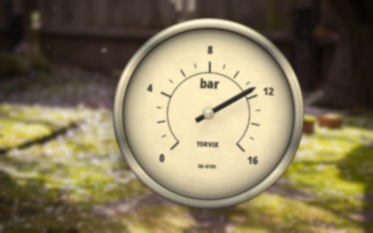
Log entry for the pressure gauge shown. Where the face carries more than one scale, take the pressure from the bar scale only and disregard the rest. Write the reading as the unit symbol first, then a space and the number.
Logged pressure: bar 11.5
